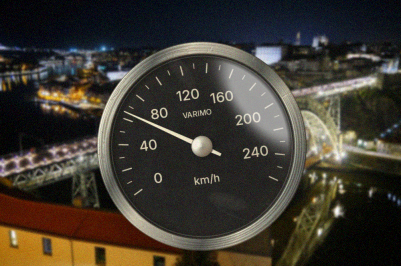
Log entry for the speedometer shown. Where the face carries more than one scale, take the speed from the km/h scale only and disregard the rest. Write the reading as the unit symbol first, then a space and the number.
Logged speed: km/h 65
